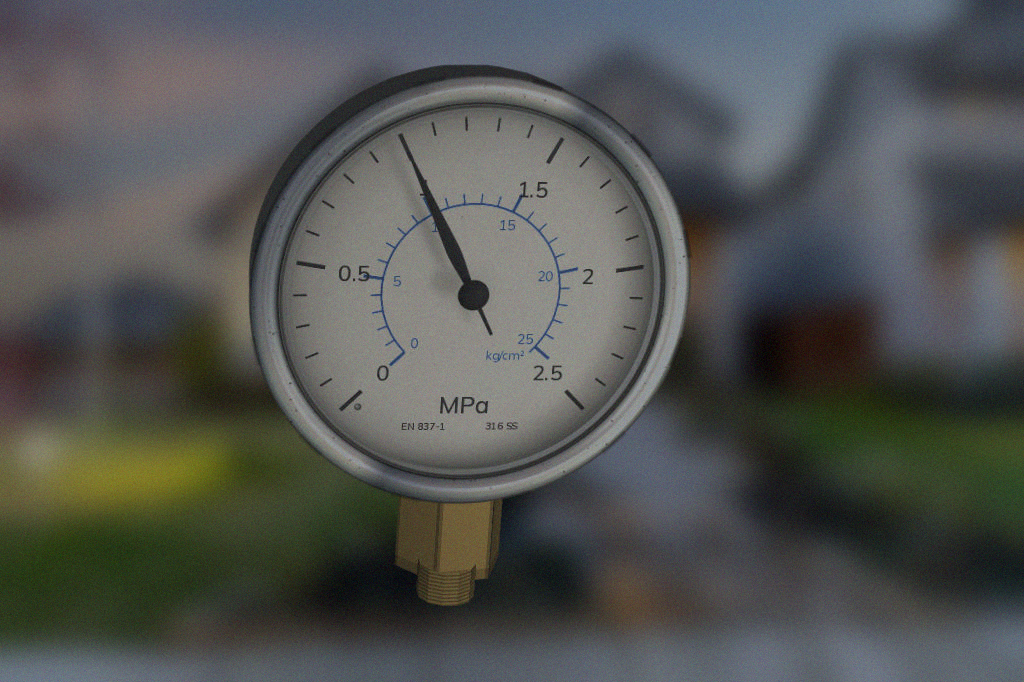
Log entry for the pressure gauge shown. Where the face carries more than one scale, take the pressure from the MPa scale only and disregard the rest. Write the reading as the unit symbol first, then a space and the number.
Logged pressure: MPa 1
